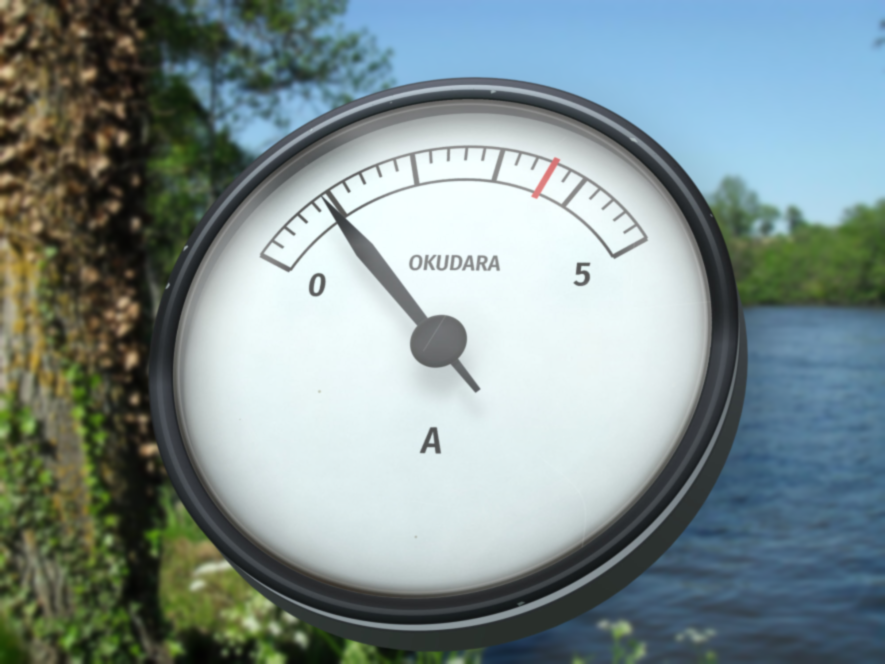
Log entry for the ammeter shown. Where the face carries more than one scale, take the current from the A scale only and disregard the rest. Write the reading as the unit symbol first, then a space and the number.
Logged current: A 0.9
